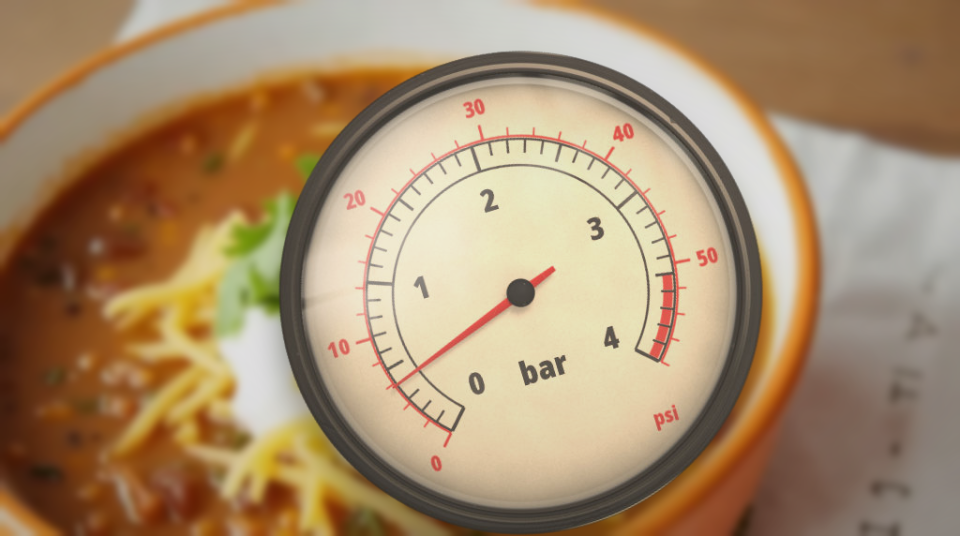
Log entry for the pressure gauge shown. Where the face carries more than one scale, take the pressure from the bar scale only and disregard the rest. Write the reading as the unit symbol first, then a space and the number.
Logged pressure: bar 0.4
